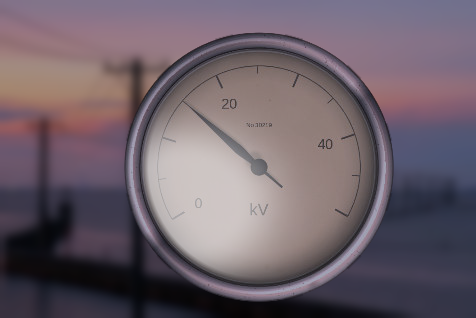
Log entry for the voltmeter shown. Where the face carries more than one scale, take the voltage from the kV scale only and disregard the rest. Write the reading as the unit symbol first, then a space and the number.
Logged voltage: kV 15
